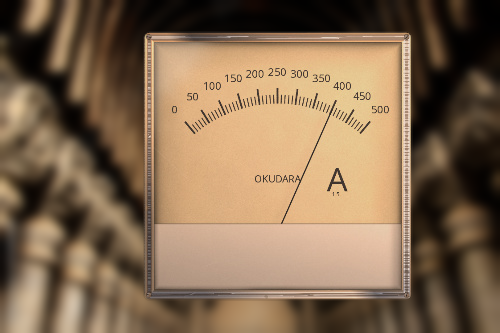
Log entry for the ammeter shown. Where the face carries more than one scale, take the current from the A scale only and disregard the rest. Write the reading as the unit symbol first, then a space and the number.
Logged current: A 400
